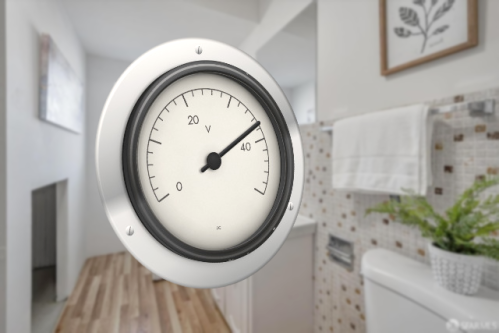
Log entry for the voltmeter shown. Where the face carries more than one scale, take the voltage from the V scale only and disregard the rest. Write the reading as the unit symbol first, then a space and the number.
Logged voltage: V 37
